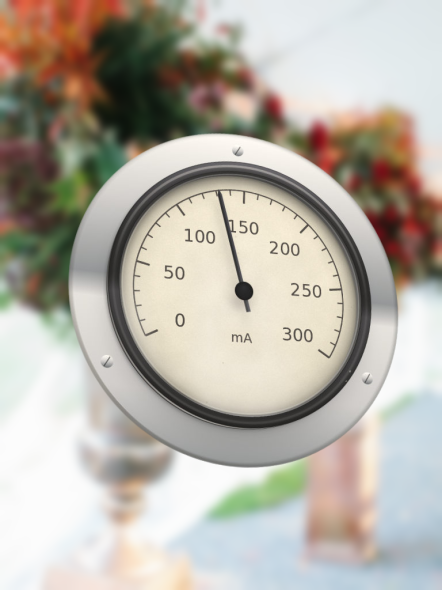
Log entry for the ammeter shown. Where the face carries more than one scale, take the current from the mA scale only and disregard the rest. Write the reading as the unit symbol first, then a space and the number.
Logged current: mA 130
